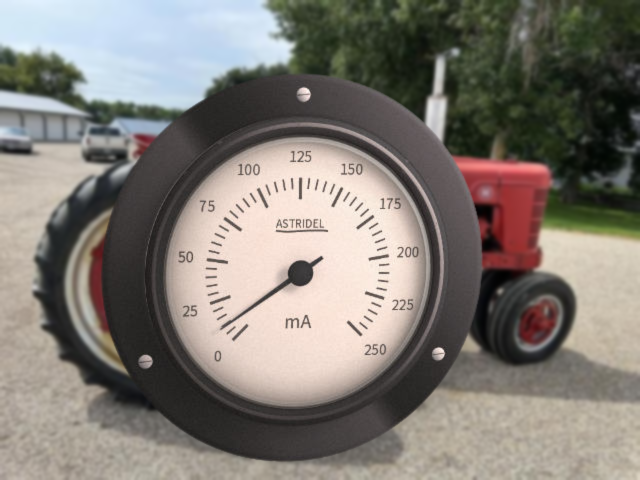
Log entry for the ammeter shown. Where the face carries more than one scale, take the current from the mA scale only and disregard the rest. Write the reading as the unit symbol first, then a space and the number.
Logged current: mA 10
